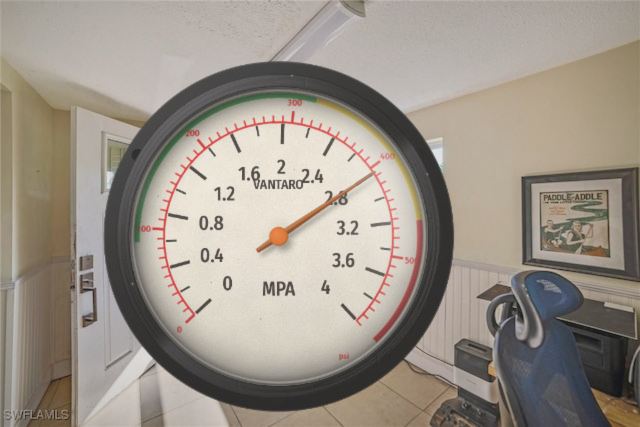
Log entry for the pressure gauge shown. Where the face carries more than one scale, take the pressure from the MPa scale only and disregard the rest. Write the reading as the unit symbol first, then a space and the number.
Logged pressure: MPa 2.8
